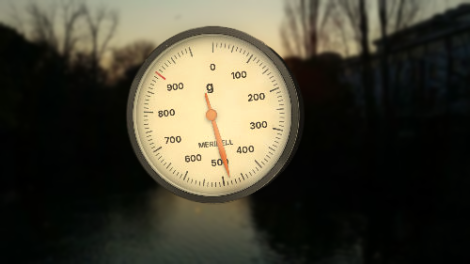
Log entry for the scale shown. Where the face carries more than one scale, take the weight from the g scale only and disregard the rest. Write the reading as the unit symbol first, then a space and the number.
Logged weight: g 480
